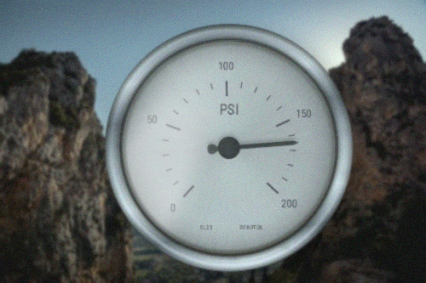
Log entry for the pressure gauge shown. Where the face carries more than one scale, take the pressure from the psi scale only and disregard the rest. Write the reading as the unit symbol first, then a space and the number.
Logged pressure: psi 165
